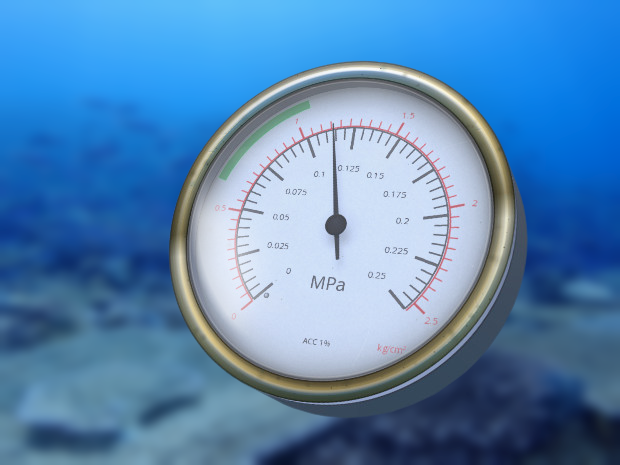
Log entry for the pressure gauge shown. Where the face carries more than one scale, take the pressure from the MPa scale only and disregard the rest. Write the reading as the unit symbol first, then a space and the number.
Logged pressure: MPa 0.115
